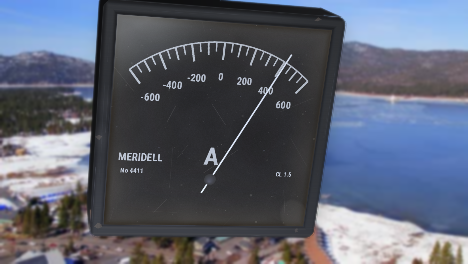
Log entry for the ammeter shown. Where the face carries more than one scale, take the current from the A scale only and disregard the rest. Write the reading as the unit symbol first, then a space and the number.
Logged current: A 400
